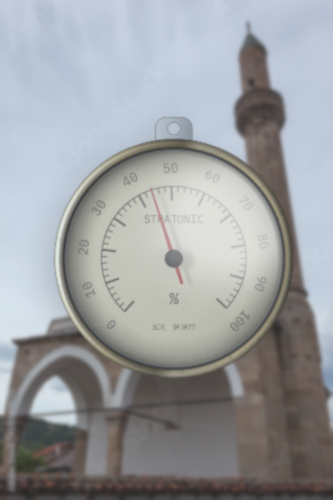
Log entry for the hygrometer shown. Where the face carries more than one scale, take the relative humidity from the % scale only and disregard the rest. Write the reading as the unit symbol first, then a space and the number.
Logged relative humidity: % 44
